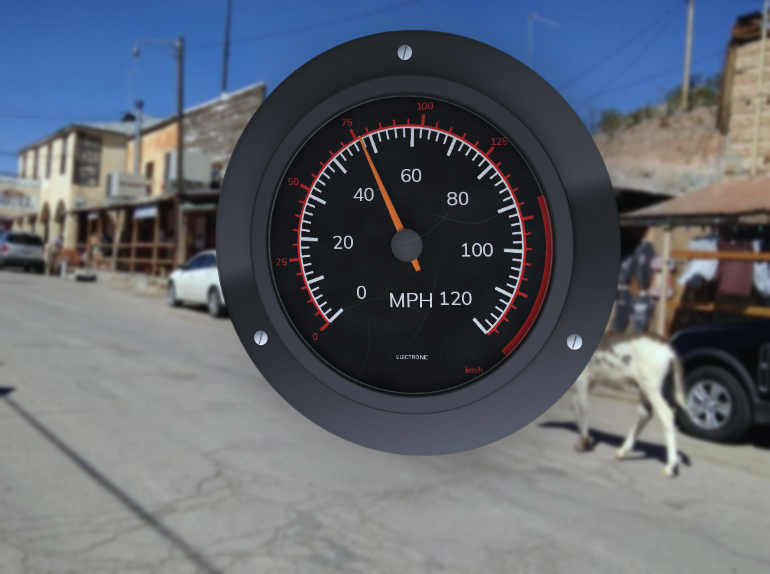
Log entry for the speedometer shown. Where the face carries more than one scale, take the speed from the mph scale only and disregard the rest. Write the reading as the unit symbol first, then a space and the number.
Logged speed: mph 48
